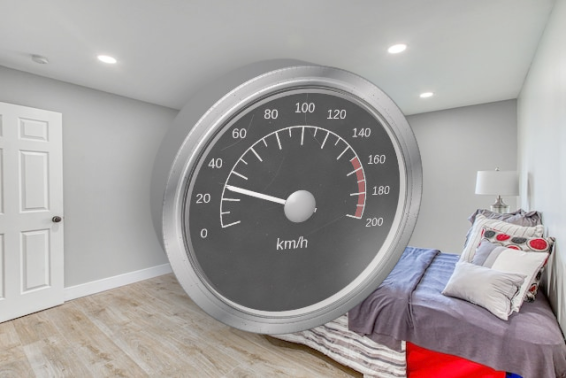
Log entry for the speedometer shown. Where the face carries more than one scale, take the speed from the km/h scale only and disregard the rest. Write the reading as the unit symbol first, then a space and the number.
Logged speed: km/h 30
